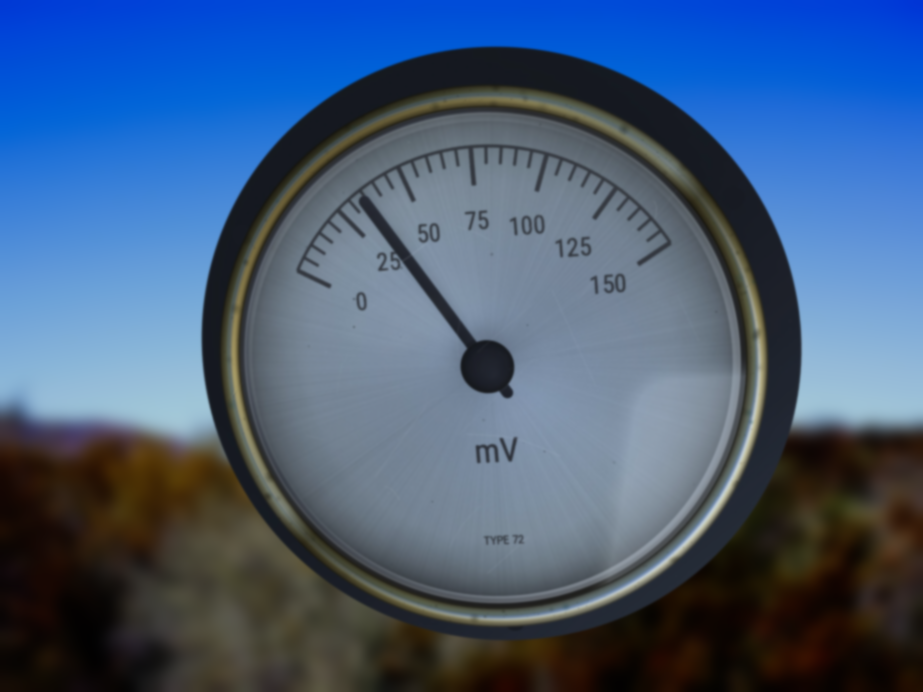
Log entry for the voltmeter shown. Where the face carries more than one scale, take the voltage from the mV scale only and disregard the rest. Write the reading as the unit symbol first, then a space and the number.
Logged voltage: mV 35
